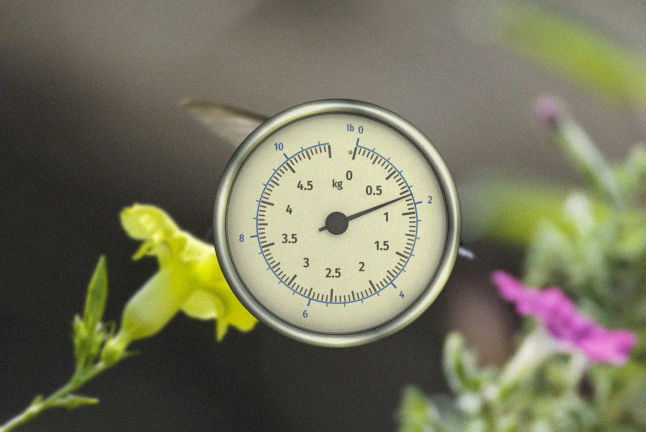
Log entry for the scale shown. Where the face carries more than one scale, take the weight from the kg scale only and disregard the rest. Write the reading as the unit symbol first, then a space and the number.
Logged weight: kg 0.8
